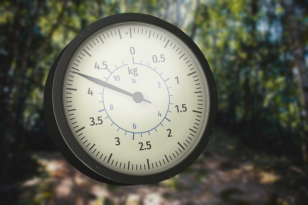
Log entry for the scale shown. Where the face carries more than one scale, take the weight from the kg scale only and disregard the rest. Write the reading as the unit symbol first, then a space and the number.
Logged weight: kg 4.2
